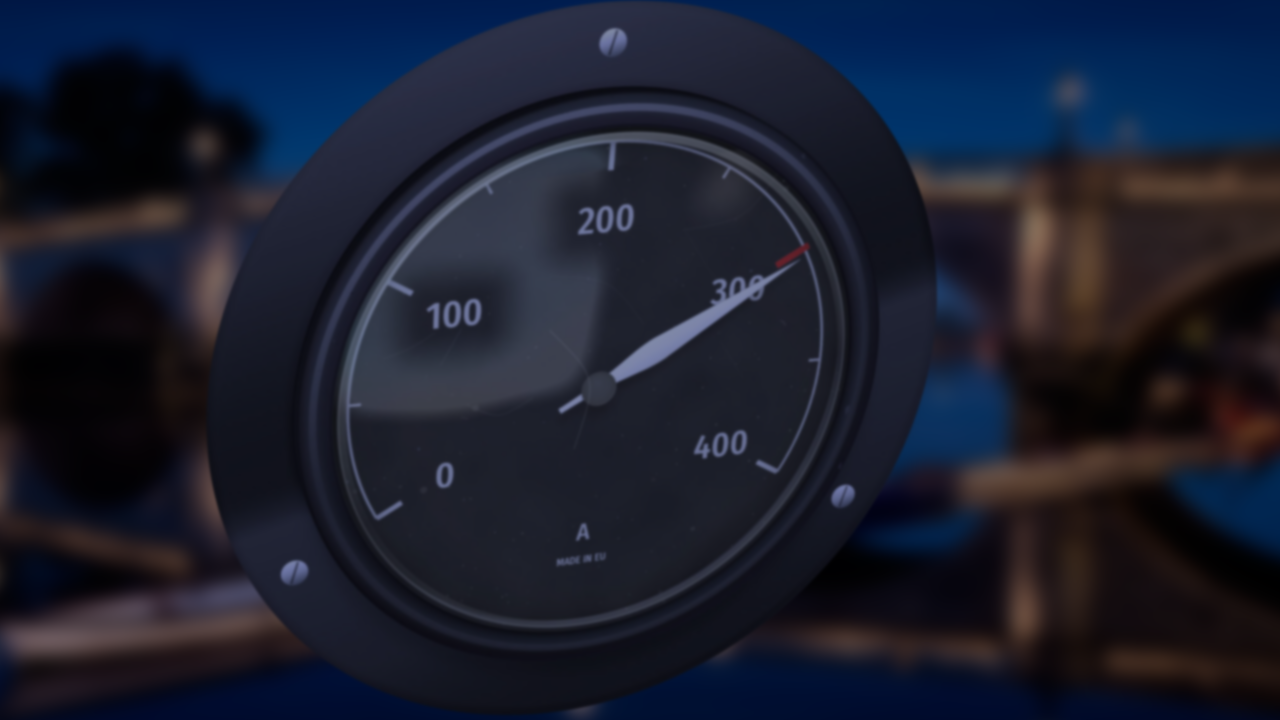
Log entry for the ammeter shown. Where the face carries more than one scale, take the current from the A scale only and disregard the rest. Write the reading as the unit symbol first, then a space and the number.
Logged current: A 300
